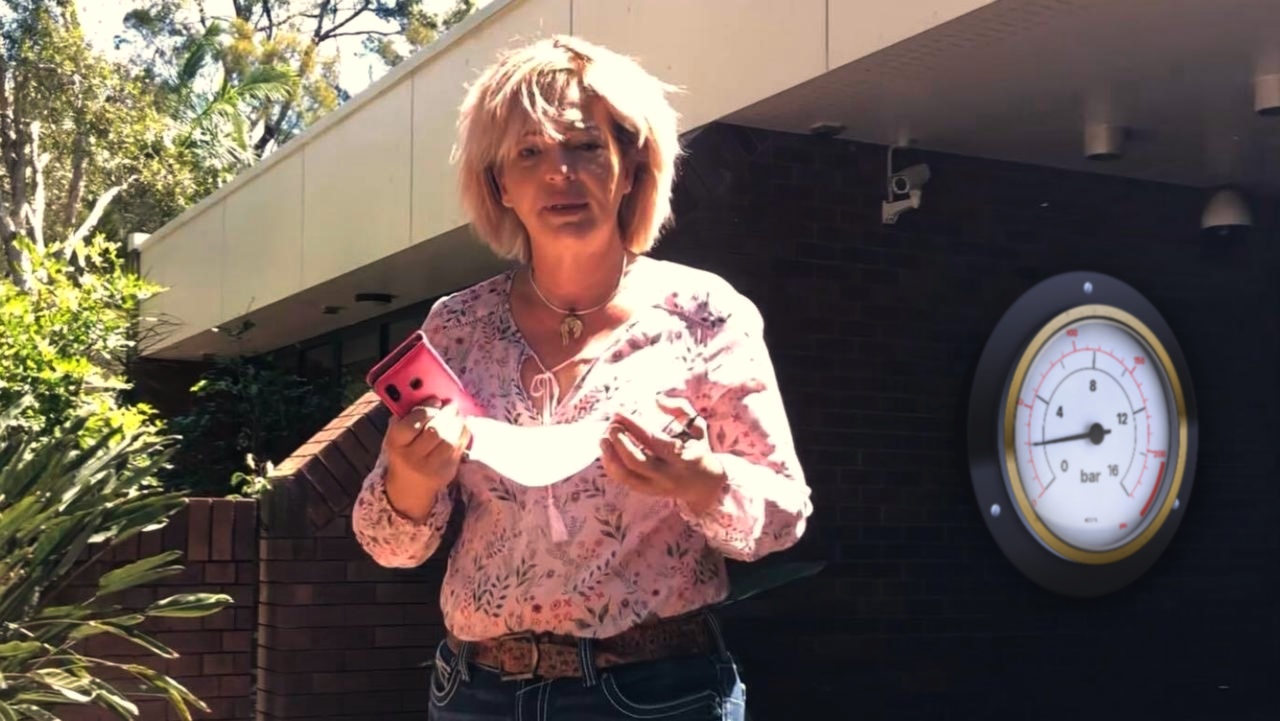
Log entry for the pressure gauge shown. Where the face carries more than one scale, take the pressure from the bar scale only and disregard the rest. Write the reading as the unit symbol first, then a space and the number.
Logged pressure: bar 2
